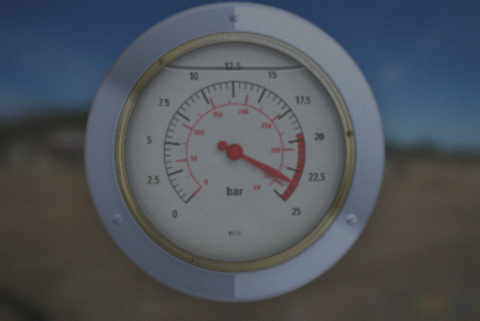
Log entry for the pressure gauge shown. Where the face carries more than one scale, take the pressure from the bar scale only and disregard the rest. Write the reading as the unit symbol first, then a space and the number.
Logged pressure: bar 23.5
